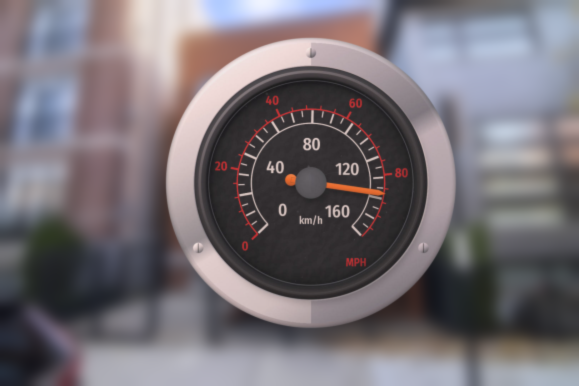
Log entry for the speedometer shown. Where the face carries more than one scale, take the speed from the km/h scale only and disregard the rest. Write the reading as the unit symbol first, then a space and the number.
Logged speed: km/h 137.5
